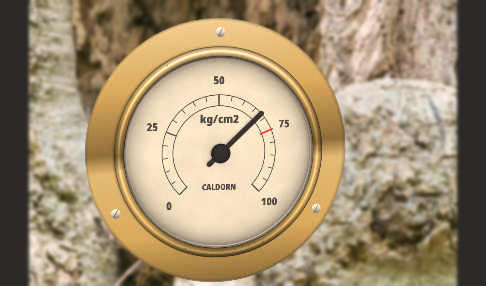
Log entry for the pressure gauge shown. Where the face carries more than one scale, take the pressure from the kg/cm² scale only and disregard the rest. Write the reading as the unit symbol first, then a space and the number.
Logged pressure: kg/cm² 67.5
